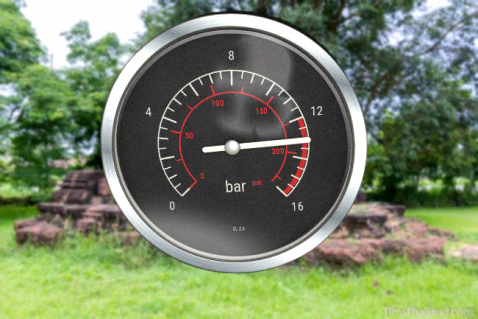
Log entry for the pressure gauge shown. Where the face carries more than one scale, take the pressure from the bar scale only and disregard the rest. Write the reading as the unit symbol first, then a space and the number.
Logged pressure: bar 13
